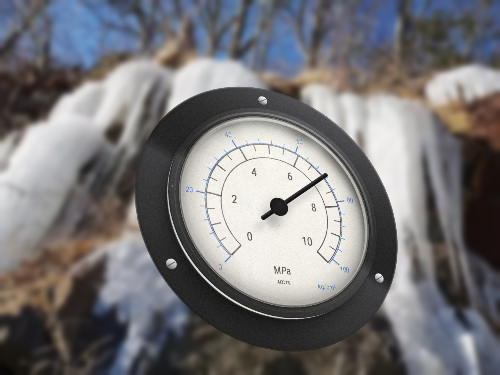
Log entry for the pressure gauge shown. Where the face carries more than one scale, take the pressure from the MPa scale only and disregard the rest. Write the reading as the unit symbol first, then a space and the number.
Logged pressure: MPa 7
